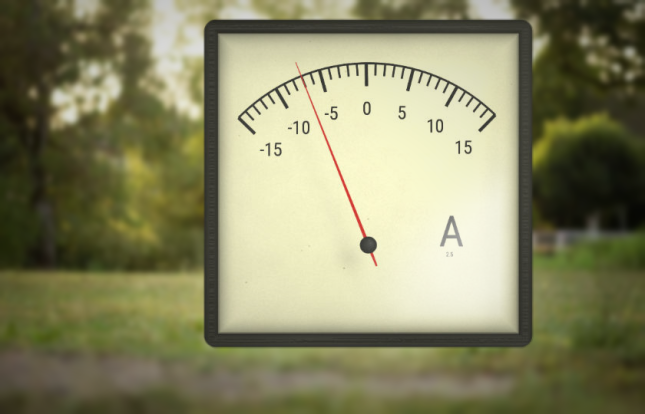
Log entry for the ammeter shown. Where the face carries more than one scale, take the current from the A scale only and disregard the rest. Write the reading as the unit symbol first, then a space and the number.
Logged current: A -7
